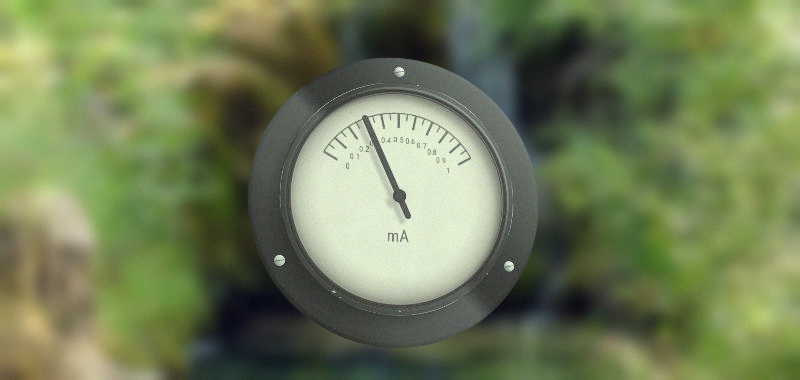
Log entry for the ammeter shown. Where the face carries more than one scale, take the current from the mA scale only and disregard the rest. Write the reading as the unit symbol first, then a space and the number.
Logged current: mA 0.3
